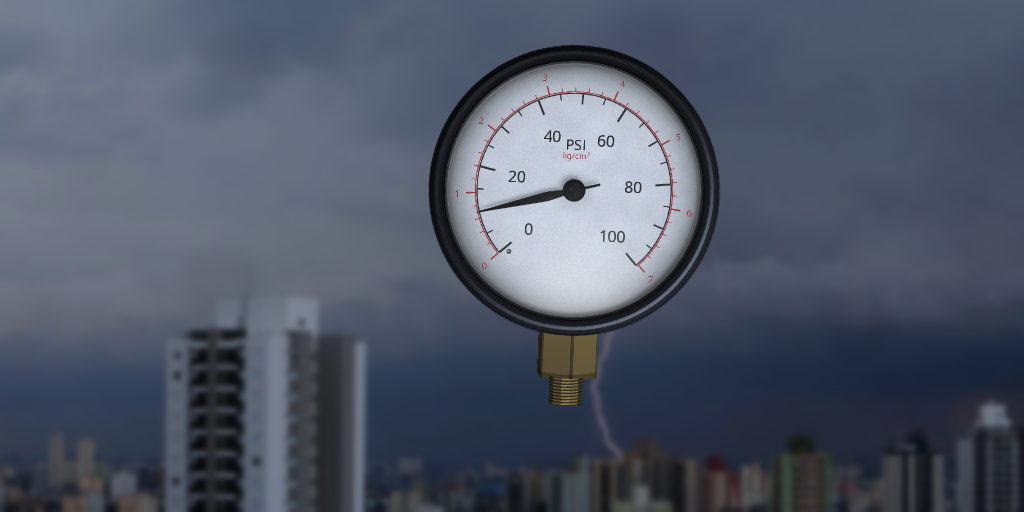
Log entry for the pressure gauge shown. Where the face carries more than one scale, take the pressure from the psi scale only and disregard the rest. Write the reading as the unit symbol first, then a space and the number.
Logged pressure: psi 10
